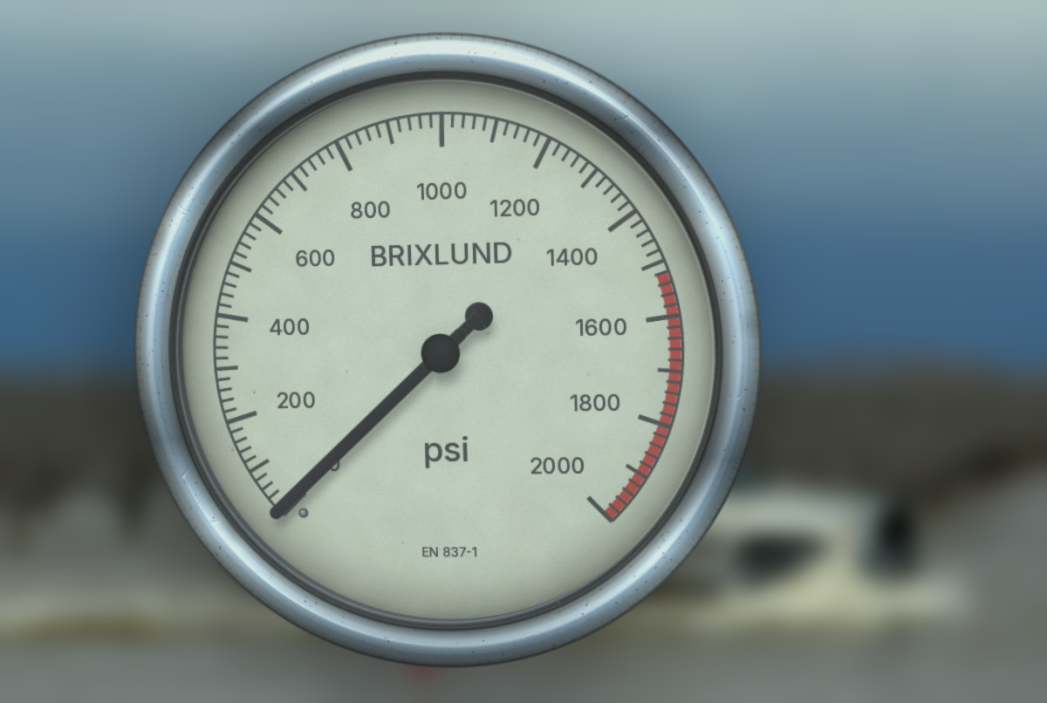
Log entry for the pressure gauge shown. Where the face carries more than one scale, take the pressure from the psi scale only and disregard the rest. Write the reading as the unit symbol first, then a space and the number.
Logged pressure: psi 10
